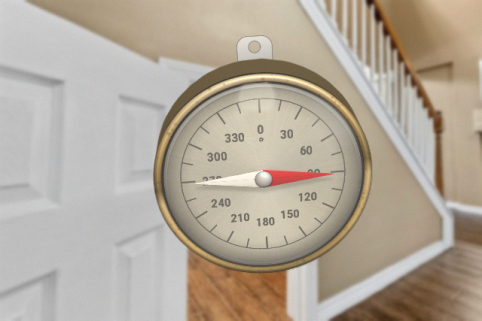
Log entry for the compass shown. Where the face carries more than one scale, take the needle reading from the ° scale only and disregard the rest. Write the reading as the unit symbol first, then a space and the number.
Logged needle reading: ° 90
